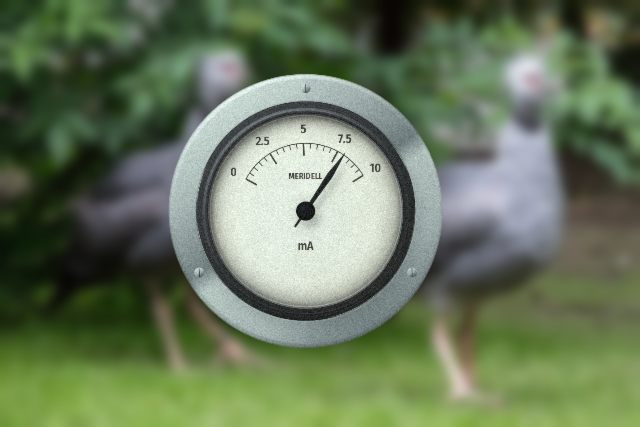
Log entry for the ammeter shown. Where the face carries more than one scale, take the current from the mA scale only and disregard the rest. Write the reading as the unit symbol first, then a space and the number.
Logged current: mA 8
